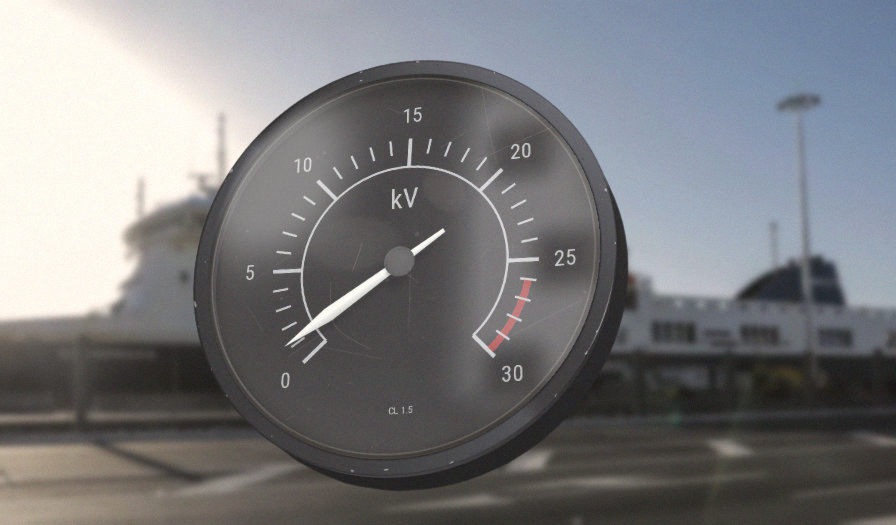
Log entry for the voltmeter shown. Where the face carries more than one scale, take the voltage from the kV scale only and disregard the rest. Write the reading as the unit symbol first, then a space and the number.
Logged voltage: kV 1
